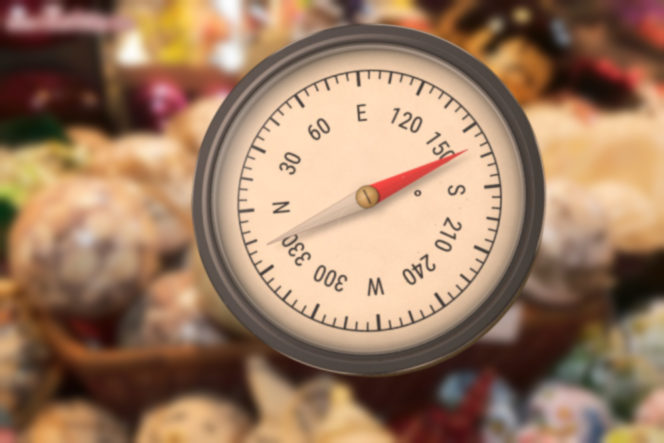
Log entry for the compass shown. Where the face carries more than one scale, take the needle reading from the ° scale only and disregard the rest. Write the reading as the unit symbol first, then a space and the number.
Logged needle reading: ° 160
